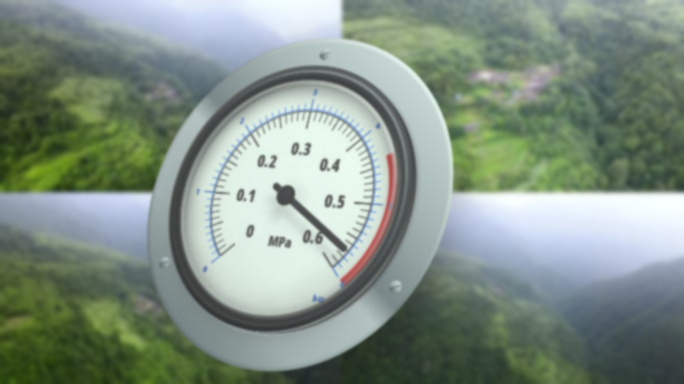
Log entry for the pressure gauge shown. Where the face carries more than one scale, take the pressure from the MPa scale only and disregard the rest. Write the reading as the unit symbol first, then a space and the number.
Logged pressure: MPa 0.57
